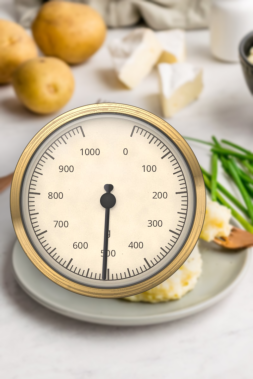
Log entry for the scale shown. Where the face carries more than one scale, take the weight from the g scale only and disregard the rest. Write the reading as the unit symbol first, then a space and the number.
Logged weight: g 510
